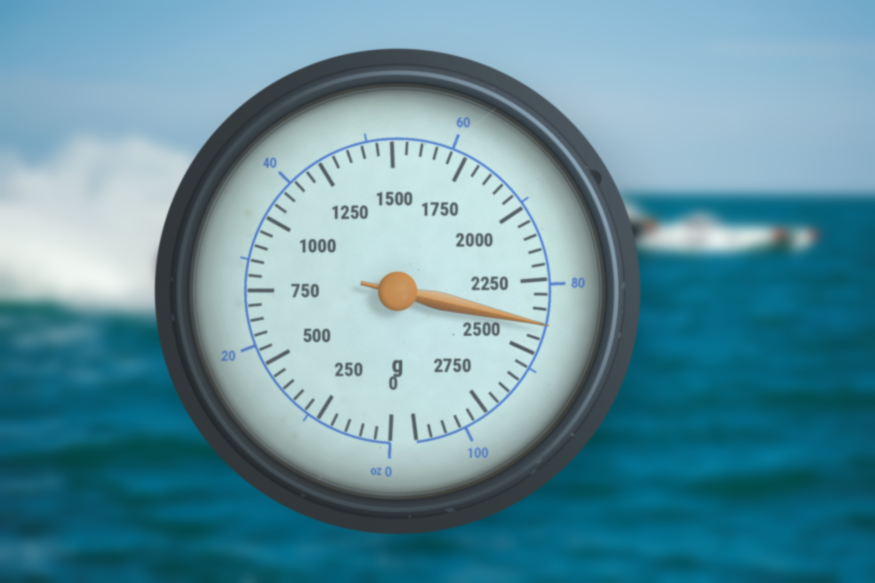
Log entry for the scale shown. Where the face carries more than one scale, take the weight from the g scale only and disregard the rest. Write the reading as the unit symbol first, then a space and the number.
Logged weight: g 2400
